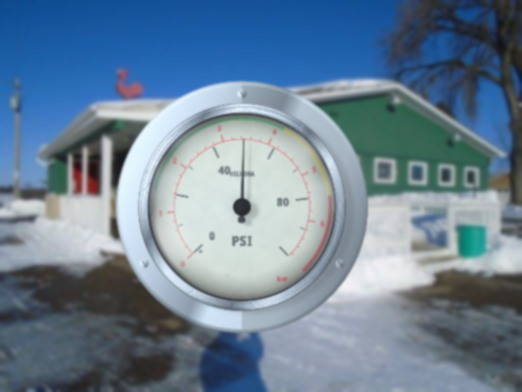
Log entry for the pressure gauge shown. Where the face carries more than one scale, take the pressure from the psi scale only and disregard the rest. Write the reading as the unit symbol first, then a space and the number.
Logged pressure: psi 50
